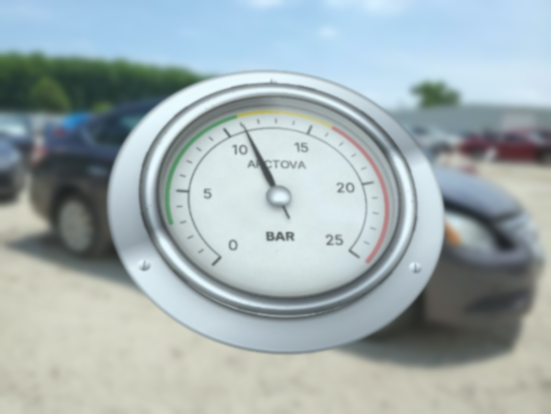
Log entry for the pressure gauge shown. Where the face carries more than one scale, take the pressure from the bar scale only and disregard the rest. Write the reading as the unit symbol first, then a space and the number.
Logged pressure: bar 11
